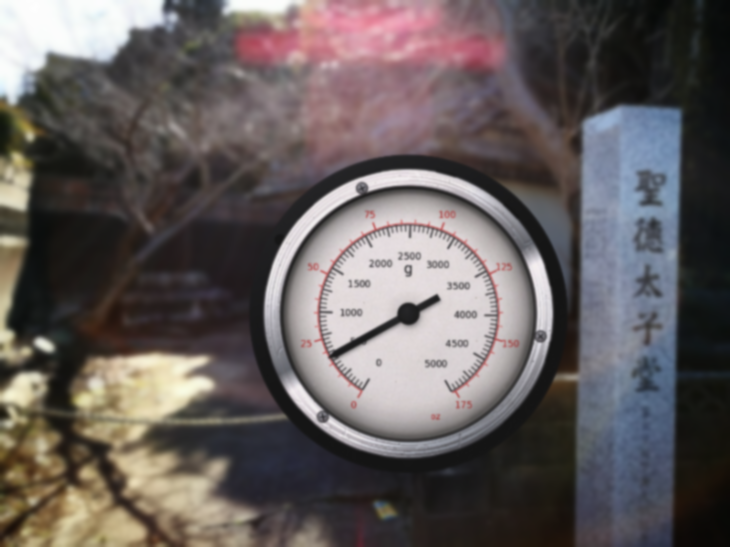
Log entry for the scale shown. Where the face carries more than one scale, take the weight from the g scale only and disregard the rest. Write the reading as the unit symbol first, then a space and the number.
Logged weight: g 500
